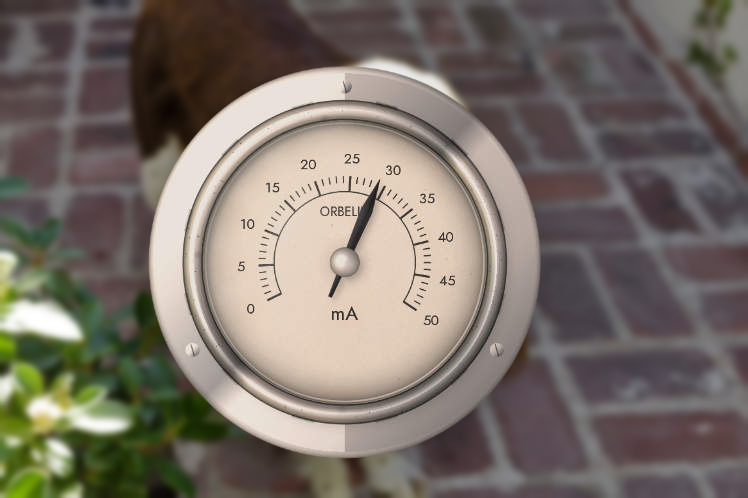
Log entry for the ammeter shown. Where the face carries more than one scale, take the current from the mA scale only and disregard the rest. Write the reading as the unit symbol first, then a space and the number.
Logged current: mA 29
